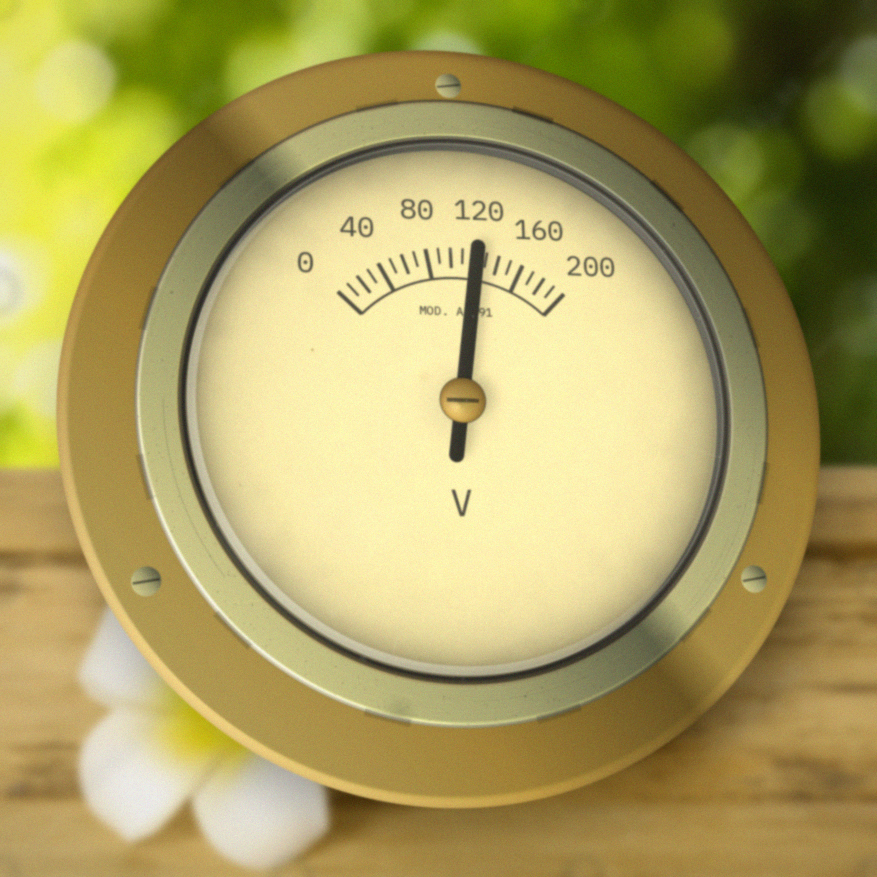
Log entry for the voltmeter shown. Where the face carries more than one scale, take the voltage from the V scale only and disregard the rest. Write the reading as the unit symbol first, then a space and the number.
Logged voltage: V 120
